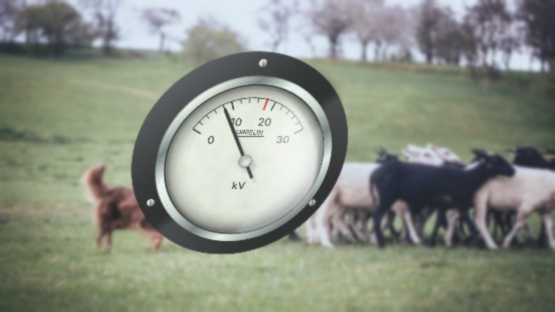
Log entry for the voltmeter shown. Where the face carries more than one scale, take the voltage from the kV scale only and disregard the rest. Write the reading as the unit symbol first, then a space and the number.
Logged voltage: kV 8
